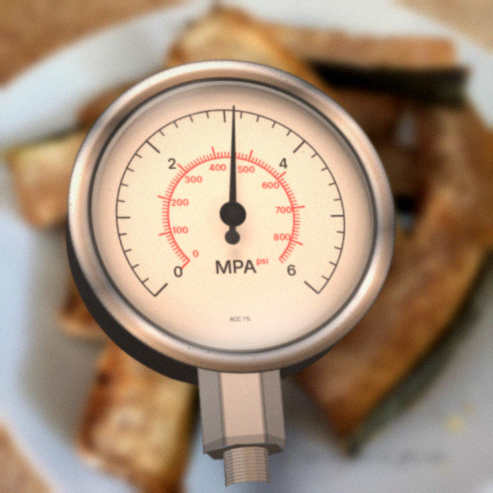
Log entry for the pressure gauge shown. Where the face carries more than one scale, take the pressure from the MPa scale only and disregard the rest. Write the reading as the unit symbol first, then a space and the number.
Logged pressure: MPa 3.1
